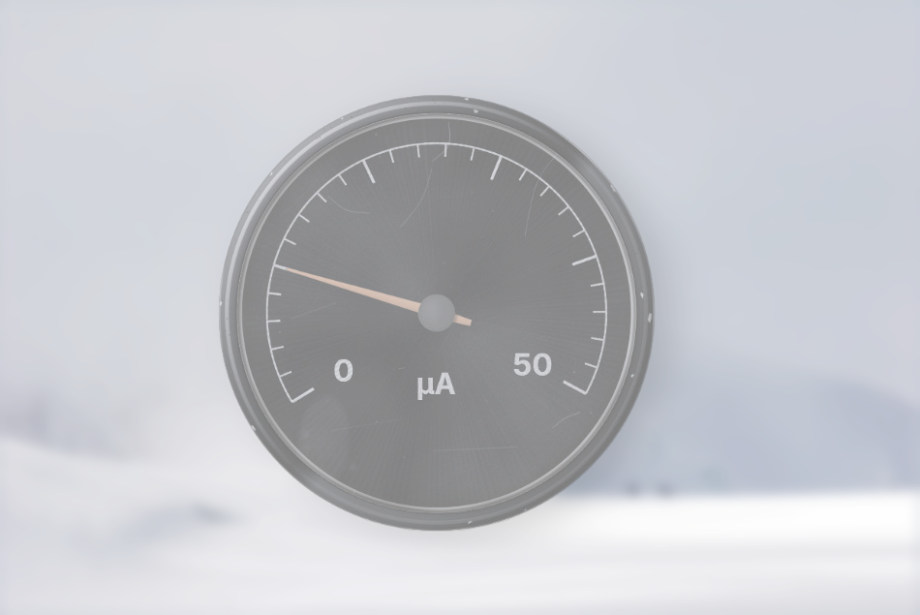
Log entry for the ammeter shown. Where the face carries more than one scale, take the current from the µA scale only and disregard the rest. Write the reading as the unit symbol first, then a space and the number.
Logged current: µA 10
